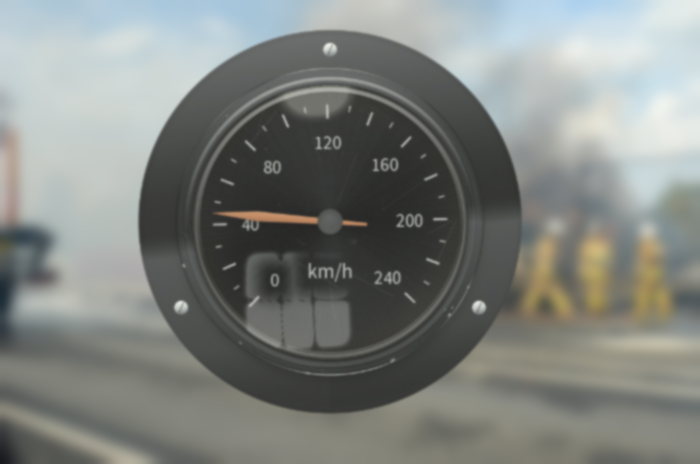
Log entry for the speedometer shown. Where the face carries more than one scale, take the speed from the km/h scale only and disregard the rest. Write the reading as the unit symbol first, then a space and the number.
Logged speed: km/h 45
